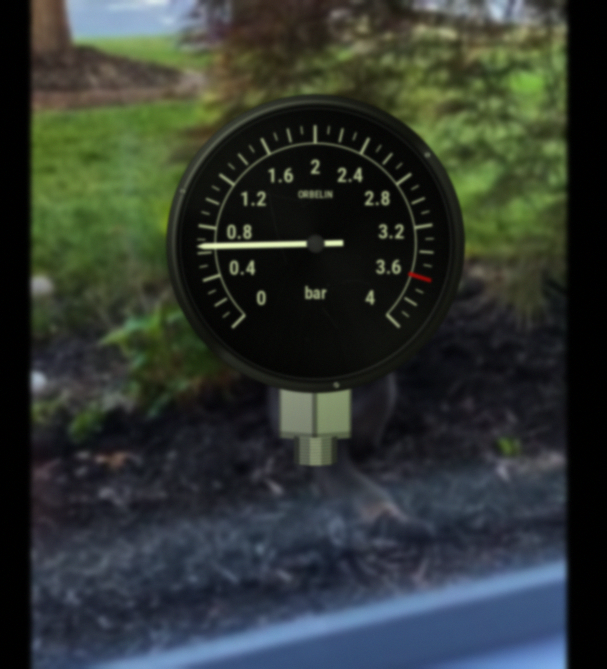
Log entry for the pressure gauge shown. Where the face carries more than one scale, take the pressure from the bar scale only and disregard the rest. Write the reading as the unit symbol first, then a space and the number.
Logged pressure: bar 0.65
